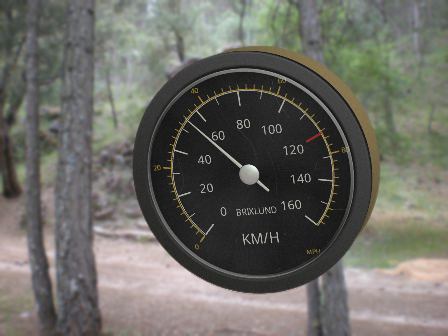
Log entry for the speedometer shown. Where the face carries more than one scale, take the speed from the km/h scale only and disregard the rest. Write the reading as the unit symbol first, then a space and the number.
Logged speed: km/h 55
